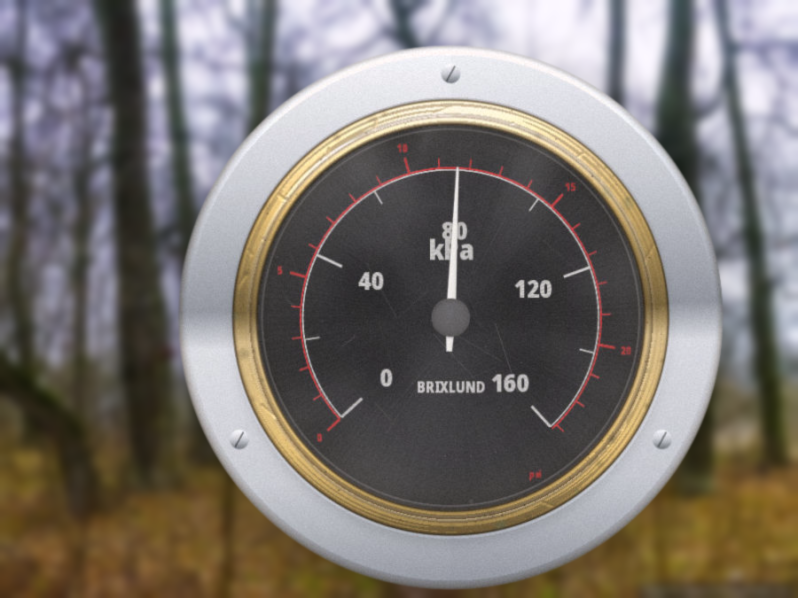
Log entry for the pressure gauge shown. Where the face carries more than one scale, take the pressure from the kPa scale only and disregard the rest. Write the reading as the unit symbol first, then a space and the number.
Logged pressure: kPa 80
